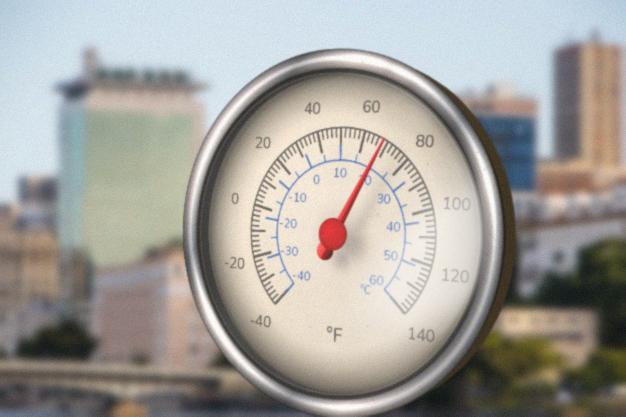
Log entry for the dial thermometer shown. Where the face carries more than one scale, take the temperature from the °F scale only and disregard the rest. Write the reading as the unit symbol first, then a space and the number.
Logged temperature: °F 70
